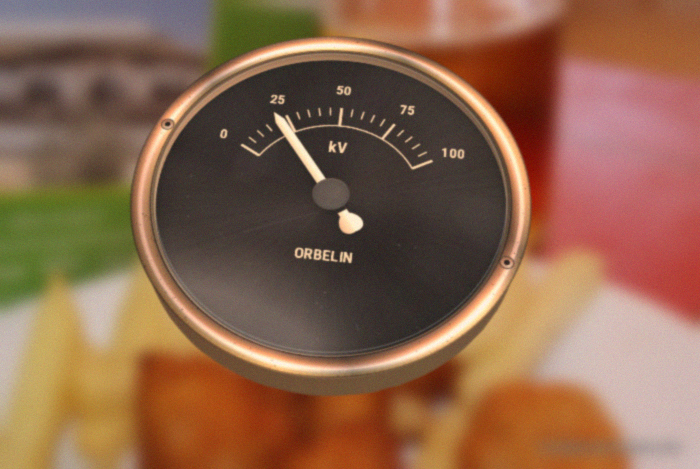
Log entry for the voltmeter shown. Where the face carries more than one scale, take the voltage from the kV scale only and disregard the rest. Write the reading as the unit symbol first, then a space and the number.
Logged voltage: kV 20
